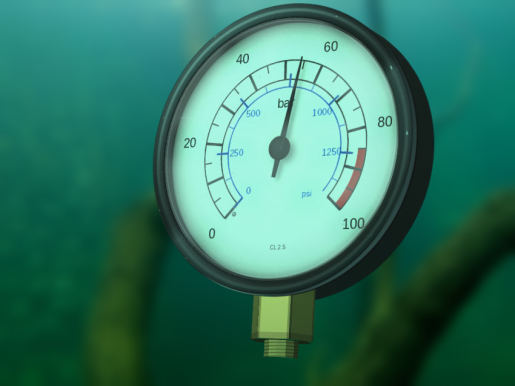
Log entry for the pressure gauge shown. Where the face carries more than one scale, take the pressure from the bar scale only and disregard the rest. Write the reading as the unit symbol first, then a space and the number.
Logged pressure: bar 55
